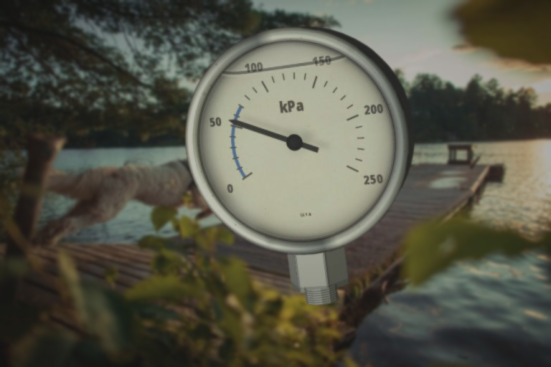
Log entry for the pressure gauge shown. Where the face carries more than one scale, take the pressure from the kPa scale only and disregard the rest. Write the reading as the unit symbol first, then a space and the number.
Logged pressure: kPa 55
